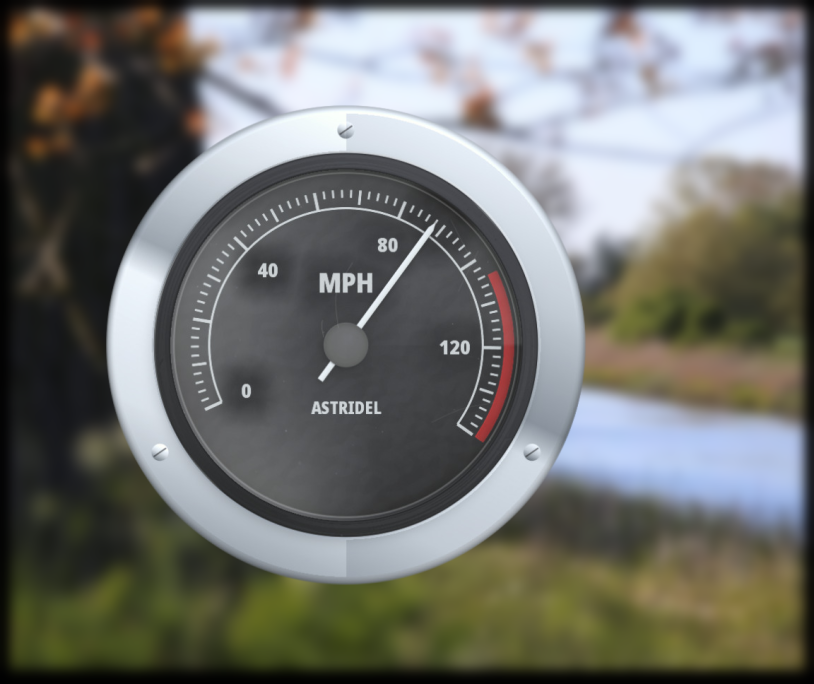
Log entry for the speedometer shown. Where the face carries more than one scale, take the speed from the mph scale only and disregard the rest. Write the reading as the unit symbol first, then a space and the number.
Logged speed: mph 88
